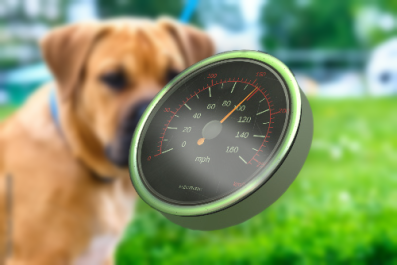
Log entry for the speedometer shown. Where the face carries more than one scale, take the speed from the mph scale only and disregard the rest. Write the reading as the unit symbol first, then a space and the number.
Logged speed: mph 100
